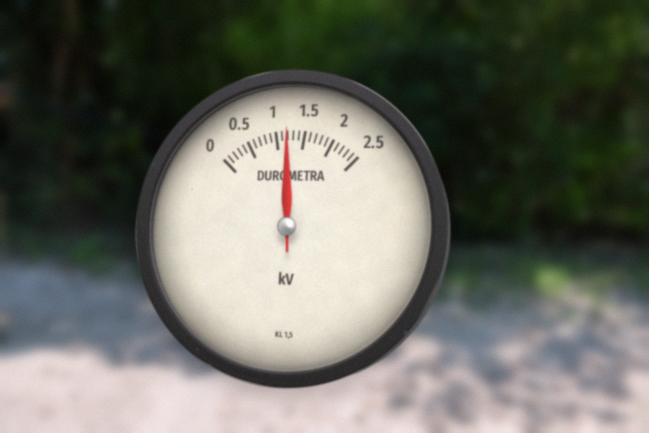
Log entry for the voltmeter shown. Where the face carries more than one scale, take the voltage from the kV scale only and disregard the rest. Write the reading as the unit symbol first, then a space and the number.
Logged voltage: kV 1.2
